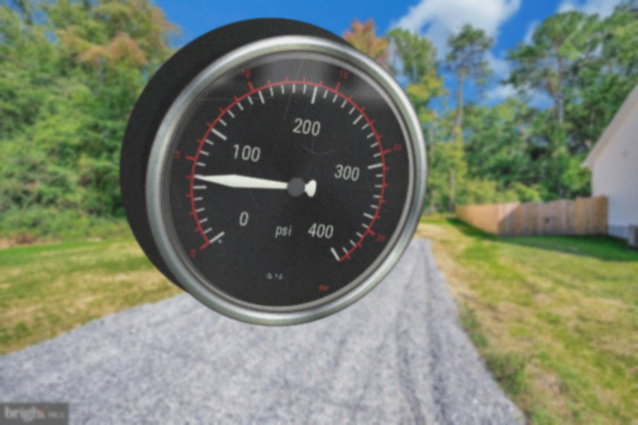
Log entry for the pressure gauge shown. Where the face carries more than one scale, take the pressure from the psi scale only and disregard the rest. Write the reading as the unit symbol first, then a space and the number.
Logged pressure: psi 60
